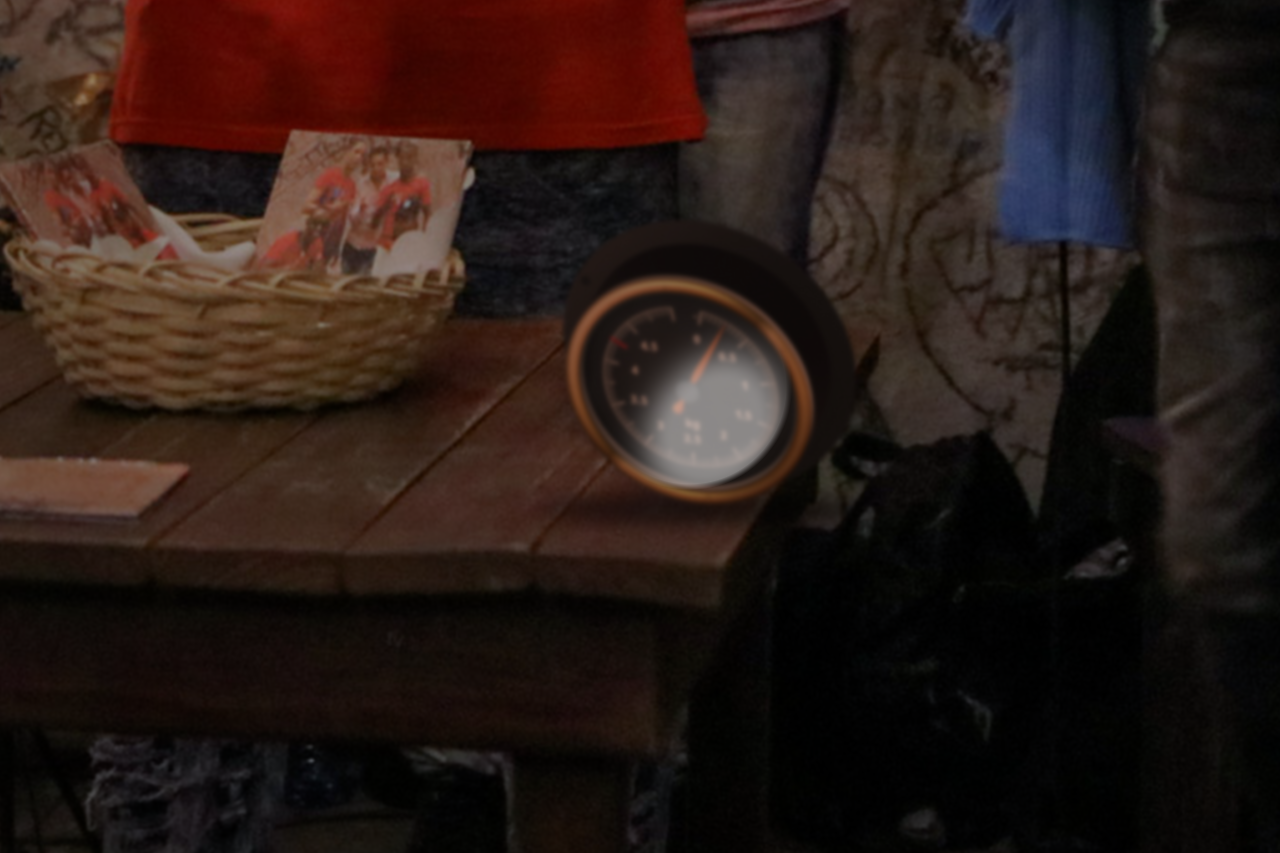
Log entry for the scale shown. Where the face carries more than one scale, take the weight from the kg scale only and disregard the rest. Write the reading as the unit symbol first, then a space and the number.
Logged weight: kg 0.25
